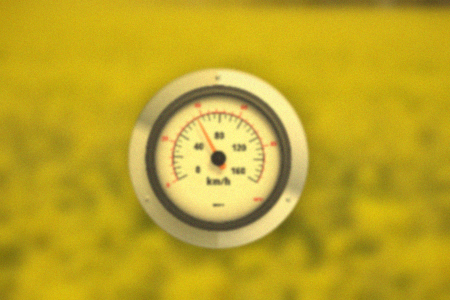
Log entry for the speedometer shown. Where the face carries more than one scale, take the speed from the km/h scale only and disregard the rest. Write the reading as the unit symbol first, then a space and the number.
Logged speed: km/h 60
